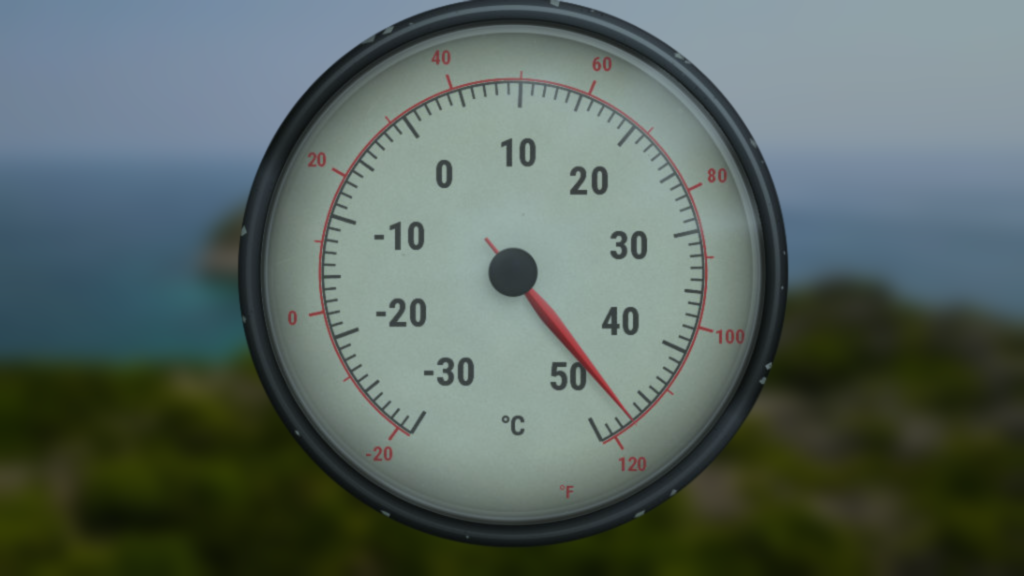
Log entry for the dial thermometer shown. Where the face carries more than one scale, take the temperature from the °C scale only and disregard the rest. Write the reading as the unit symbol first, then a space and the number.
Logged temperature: °C 47
